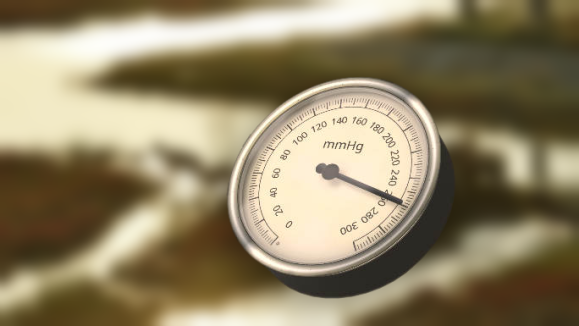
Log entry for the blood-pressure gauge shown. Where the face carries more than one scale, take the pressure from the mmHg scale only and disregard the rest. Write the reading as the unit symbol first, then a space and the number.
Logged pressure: mmHg 260
